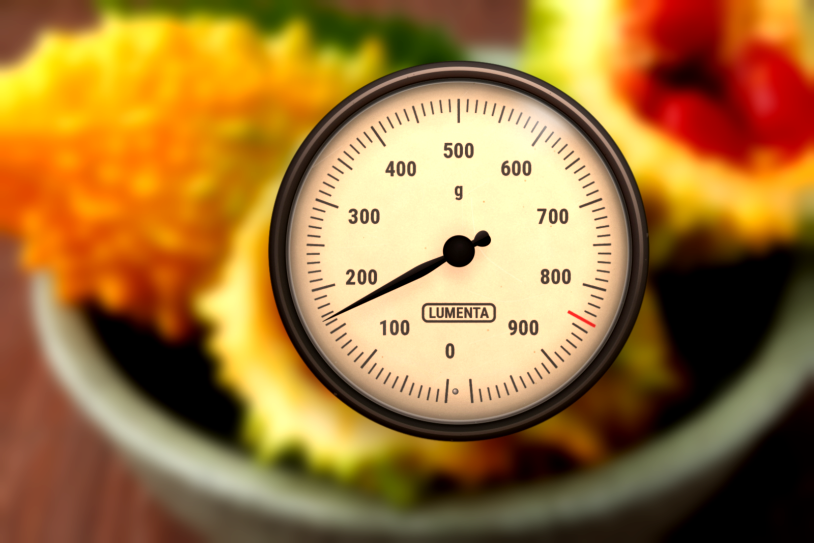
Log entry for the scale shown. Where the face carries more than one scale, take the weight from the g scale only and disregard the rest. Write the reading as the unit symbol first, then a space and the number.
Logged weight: g 165
